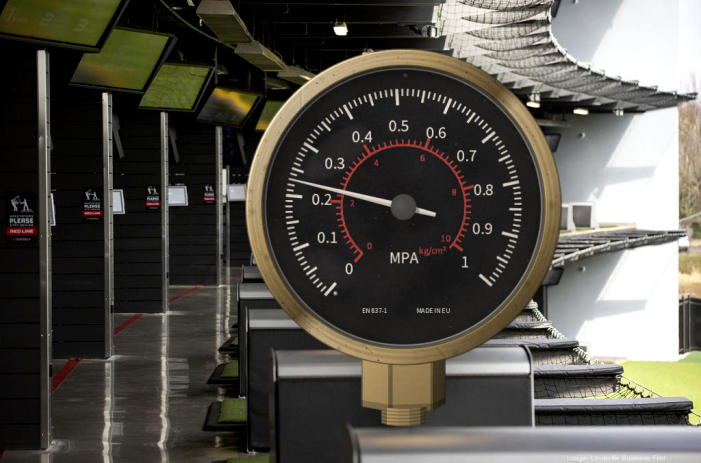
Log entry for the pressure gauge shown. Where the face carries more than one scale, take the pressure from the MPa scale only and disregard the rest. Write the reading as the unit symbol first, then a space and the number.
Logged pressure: MPa 0.23
